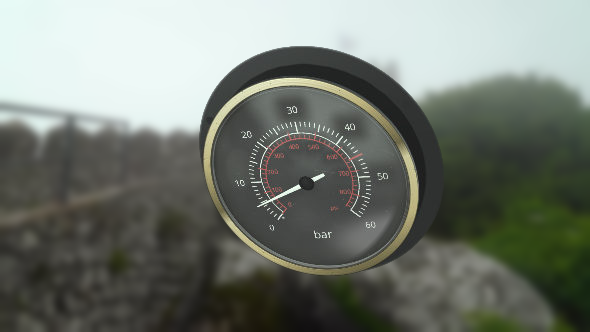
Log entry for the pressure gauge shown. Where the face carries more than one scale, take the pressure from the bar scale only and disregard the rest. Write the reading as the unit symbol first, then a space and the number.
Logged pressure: bar 5
